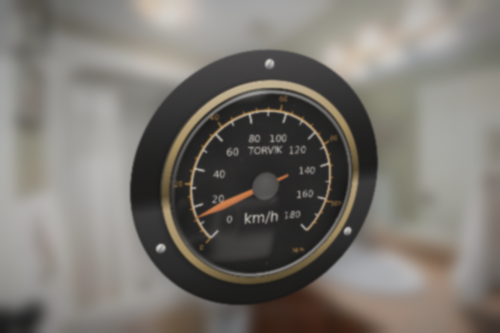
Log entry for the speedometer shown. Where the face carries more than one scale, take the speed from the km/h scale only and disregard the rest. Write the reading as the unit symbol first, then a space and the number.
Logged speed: km/h 15
